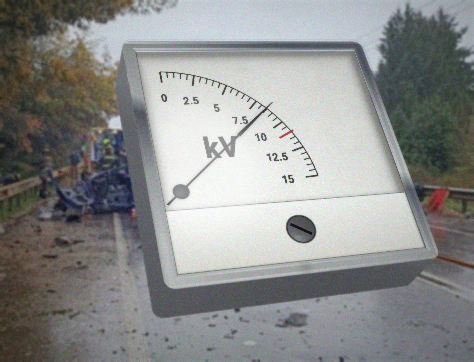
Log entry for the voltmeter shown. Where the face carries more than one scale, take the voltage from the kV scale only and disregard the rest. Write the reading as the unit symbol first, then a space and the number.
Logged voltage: kV 8.5
